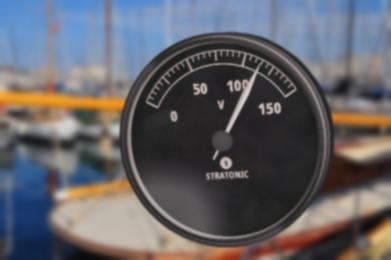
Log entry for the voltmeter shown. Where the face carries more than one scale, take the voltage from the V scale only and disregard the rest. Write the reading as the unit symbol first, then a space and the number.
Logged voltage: V 115
